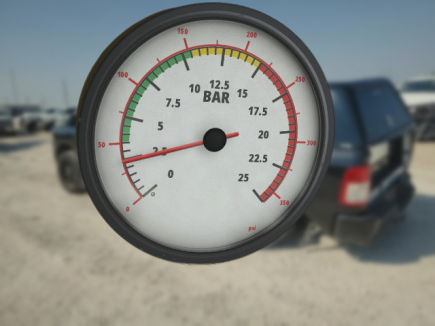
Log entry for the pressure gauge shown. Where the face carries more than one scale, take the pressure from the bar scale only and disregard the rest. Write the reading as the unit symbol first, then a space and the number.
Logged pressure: bar 2.5
